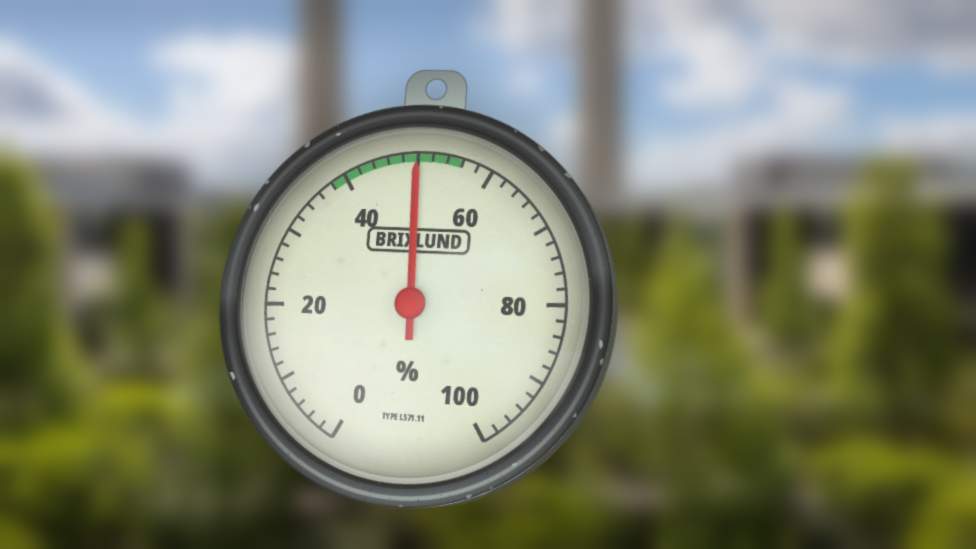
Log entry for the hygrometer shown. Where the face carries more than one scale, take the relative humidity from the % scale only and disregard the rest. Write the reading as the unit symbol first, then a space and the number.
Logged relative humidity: % 50
